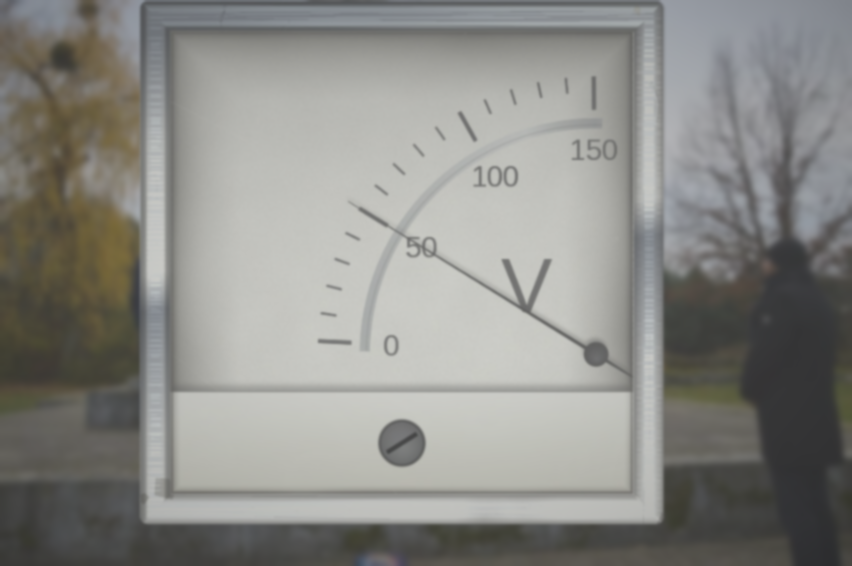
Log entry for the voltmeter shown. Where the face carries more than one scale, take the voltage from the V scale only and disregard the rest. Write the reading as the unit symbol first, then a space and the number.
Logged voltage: V 50
